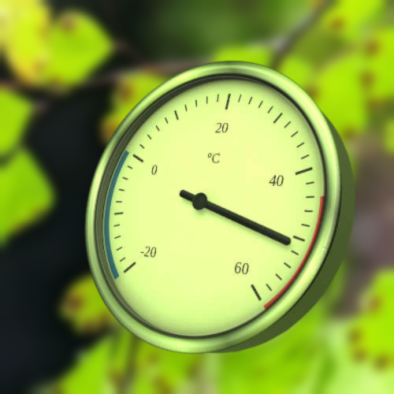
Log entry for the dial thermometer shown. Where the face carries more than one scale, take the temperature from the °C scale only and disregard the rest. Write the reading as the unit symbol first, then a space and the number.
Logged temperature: °C 51
